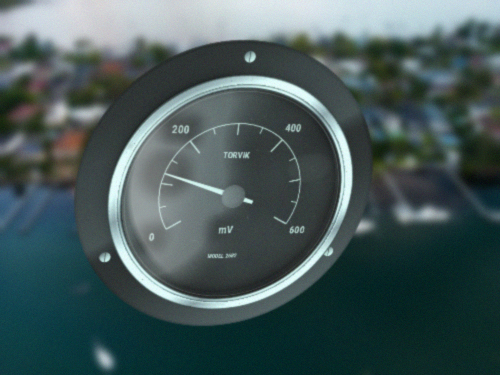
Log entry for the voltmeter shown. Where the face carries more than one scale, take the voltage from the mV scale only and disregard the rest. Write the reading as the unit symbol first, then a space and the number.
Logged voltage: mV 125
